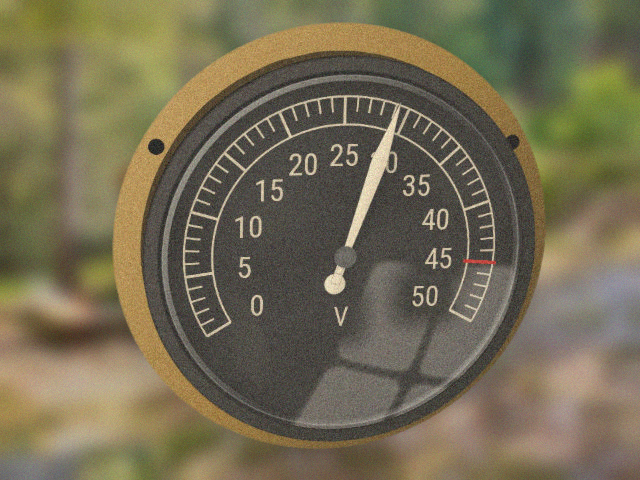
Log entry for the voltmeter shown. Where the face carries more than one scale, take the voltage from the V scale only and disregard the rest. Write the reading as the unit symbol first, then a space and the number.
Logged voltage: V 29
